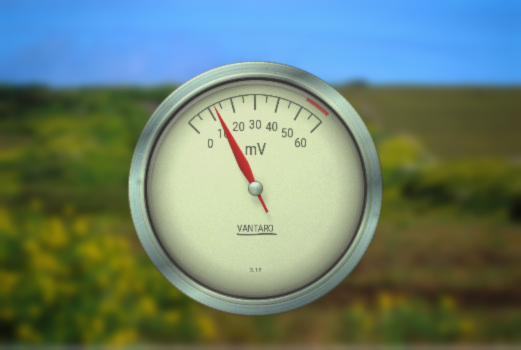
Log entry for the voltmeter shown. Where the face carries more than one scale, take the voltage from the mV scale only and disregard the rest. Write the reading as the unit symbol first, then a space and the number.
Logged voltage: mV 12.5
